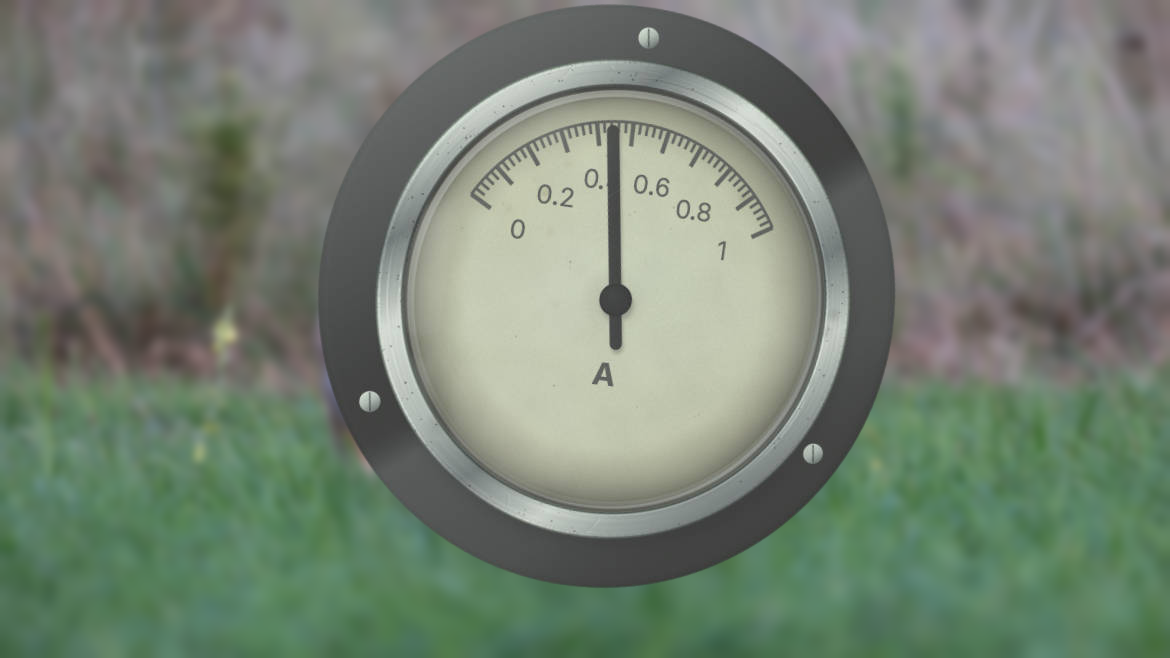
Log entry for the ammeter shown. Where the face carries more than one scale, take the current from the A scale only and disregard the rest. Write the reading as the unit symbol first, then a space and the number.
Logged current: A 0.44
